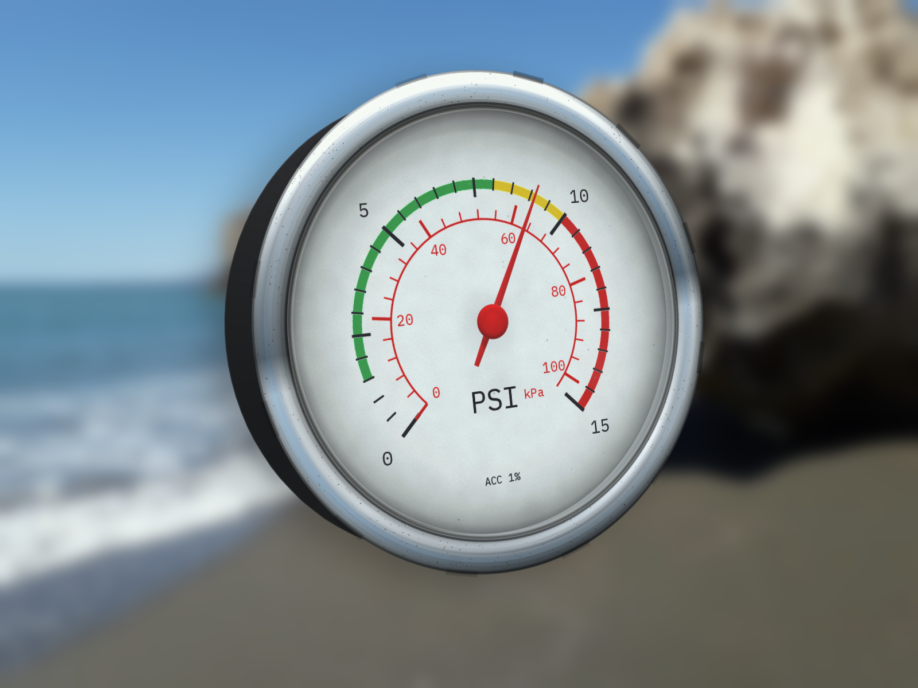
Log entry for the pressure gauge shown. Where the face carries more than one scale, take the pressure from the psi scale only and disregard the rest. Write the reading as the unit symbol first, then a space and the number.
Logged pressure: psi 9
